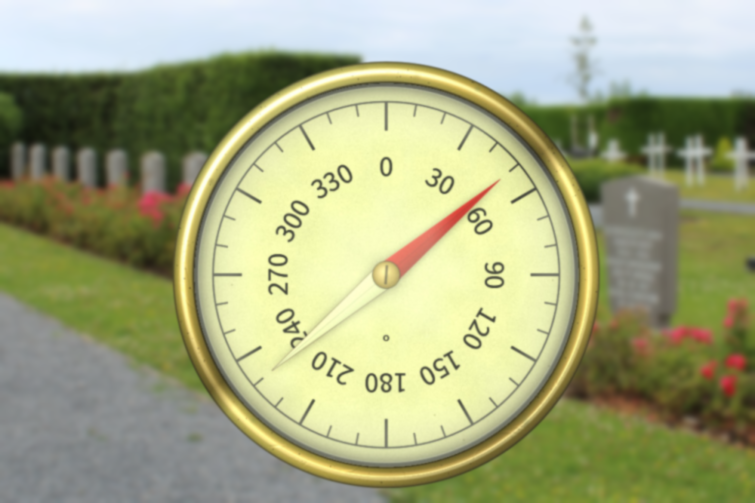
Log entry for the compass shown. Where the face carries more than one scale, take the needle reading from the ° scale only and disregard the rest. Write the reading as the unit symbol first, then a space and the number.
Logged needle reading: ° 50
